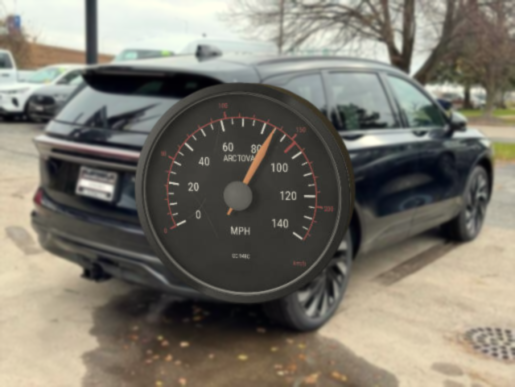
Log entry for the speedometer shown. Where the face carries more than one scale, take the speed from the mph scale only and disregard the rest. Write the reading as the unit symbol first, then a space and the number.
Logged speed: mph 85
